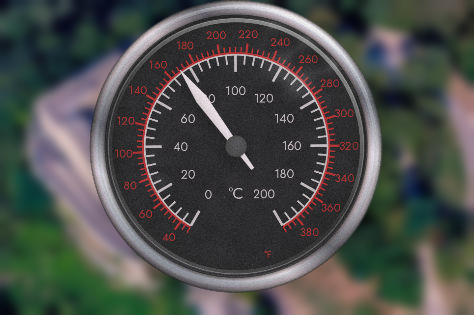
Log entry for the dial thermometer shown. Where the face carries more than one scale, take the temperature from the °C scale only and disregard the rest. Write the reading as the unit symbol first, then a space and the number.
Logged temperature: °C 76
